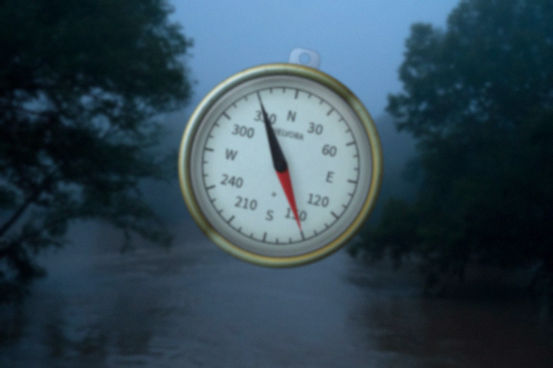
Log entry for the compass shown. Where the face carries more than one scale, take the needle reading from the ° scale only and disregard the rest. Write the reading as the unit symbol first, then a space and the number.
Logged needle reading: ° 150
